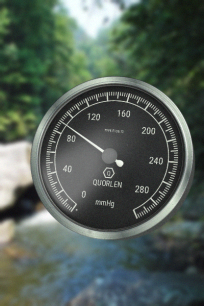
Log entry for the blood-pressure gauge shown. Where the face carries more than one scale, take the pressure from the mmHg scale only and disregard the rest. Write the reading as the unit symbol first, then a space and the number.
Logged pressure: mmHg 90
